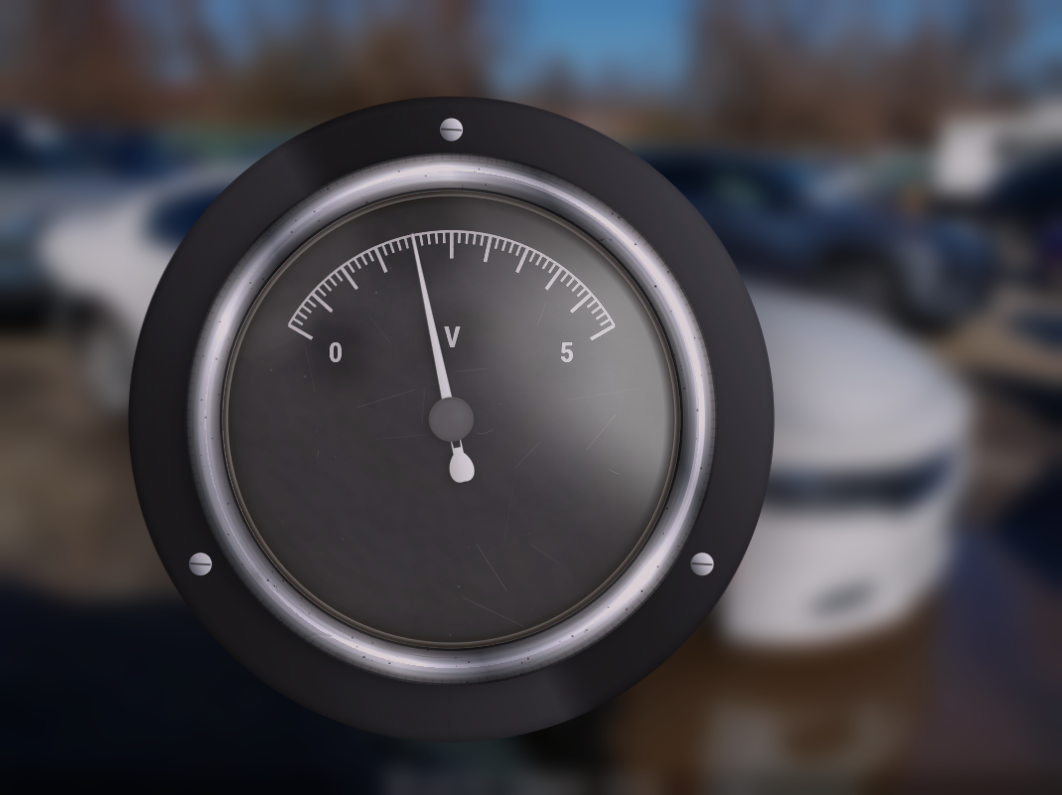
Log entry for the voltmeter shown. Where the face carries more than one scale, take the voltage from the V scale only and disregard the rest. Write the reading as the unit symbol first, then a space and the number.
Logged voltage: V 2
